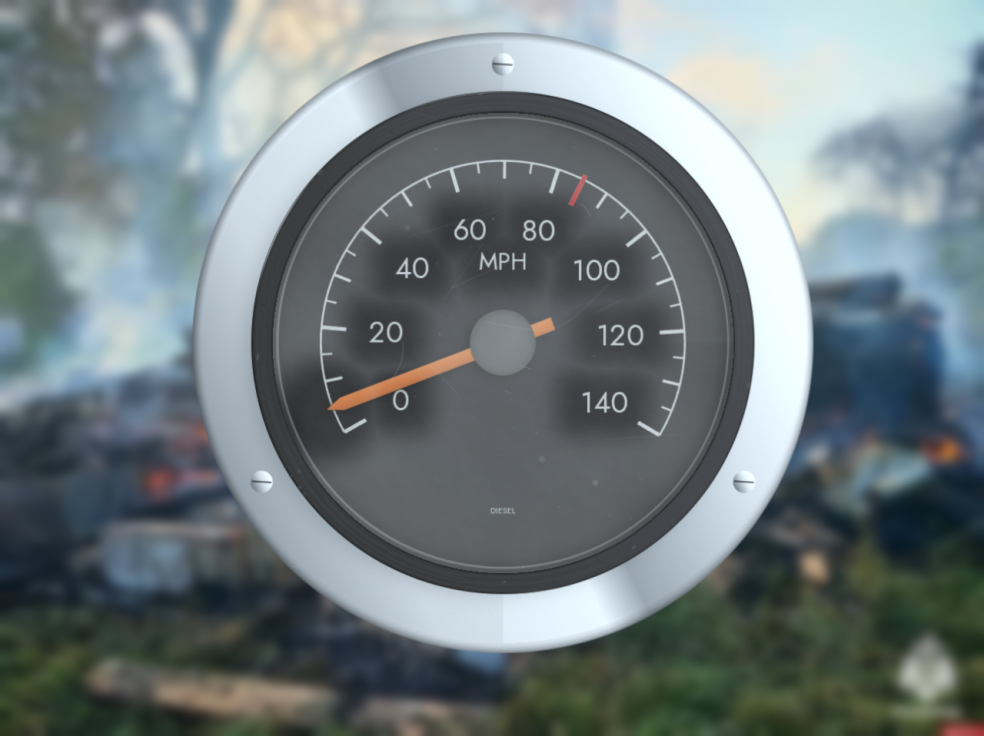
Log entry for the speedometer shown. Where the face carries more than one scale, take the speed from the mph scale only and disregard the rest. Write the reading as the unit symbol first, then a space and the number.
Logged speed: mph 5
